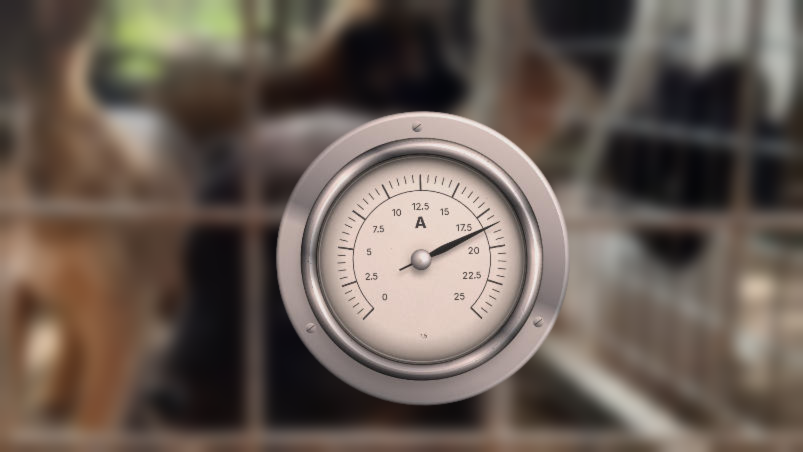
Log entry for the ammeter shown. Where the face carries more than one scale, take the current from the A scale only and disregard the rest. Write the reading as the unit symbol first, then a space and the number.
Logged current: A 18.5
